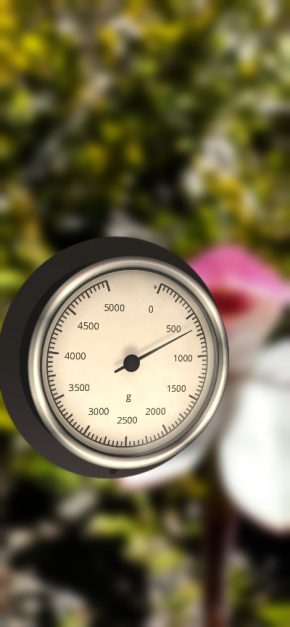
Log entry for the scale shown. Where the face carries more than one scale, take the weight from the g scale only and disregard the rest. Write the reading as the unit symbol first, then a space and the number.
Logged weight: g 650
